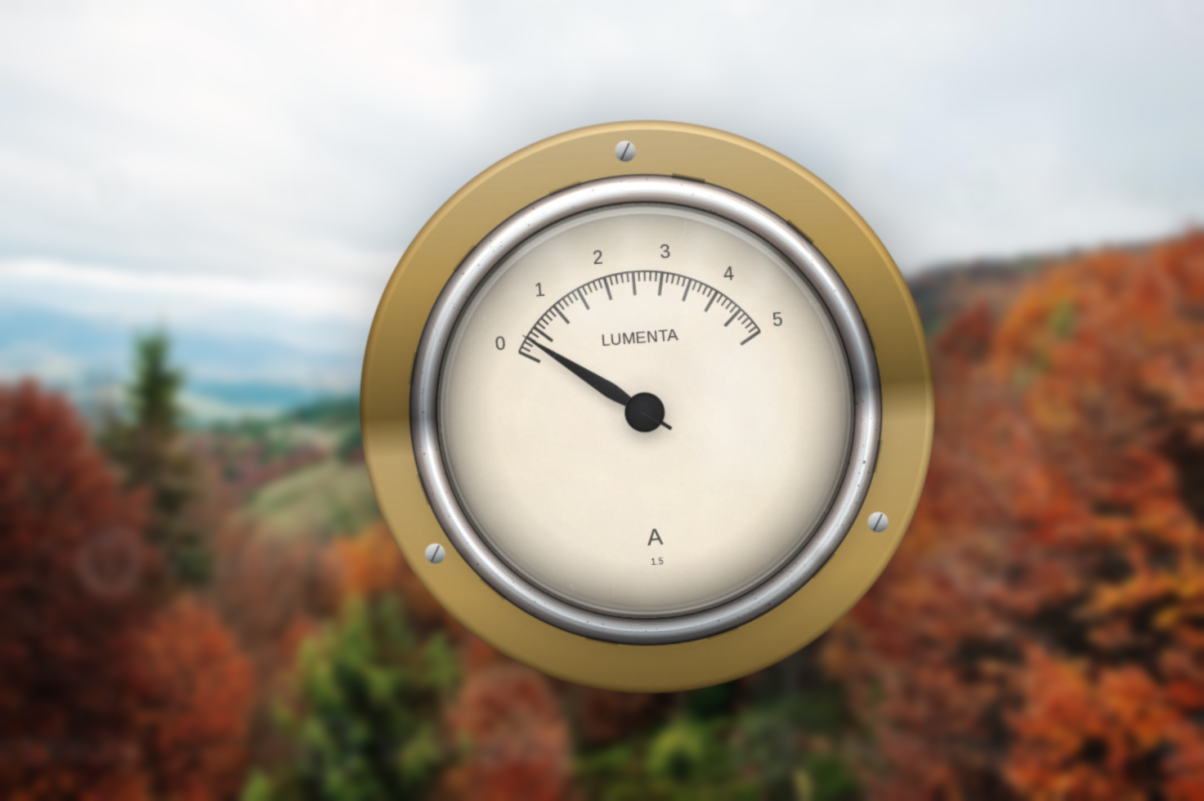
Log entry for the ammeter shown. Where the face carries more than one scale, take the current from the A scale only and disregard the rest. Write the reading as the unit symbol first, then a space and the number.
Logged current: A 0.3
